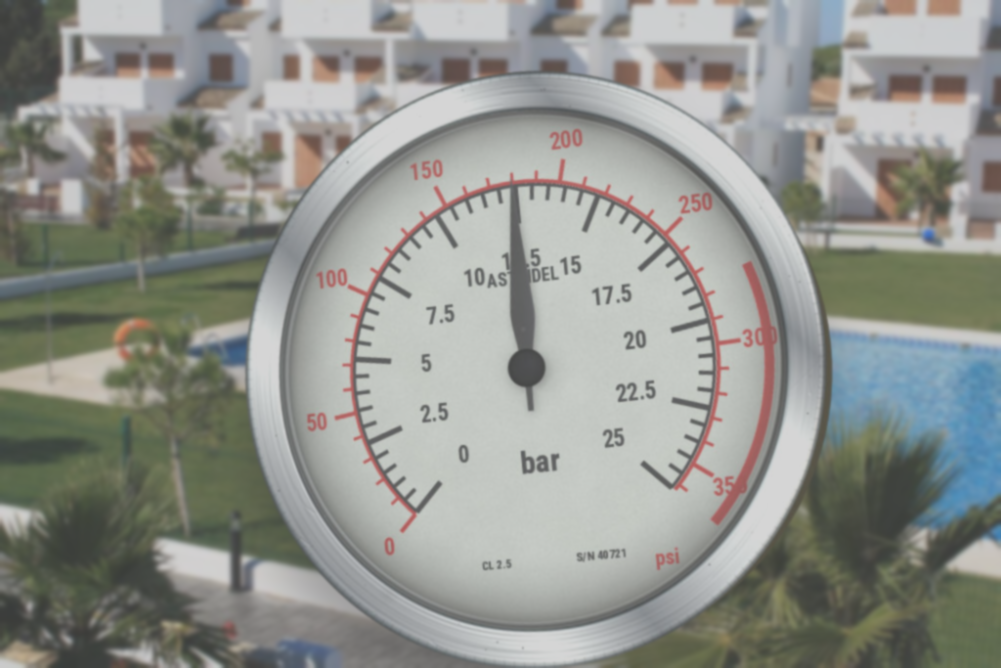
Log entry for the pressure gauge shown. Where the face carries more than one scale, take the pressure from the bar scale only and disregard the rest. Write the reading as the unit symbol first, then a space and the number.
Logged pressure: bar 12.5
